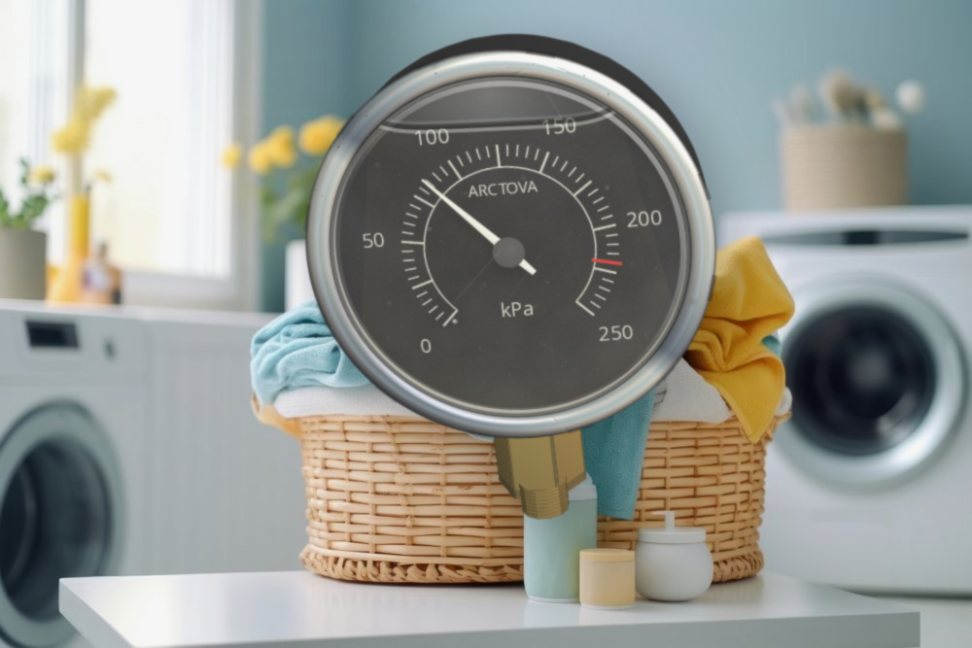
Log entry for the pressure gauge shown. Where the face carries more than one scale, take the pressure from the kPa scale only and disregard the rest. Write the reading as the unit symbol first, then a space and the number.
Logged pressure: kPa 85
